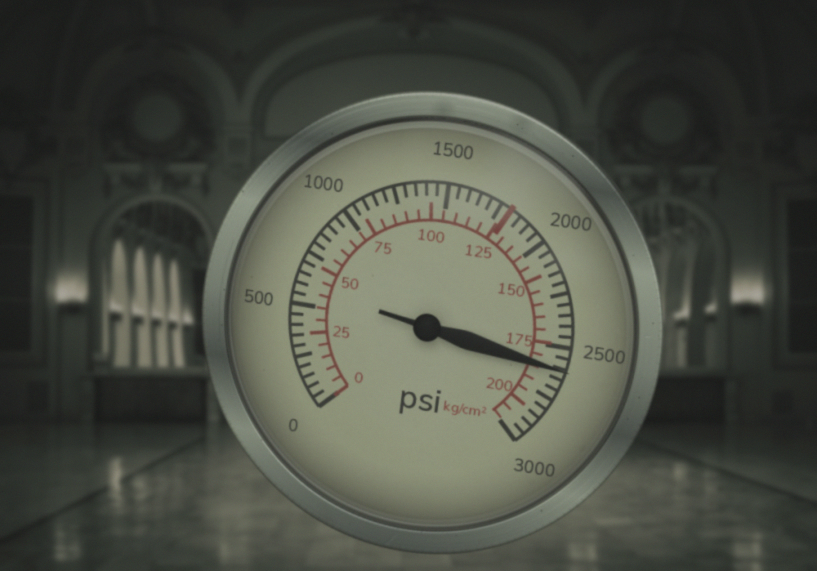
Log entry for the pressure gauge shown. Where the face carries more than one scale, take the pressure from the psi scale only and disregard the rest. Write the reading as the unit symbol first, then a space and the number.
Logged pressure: psi 2600
